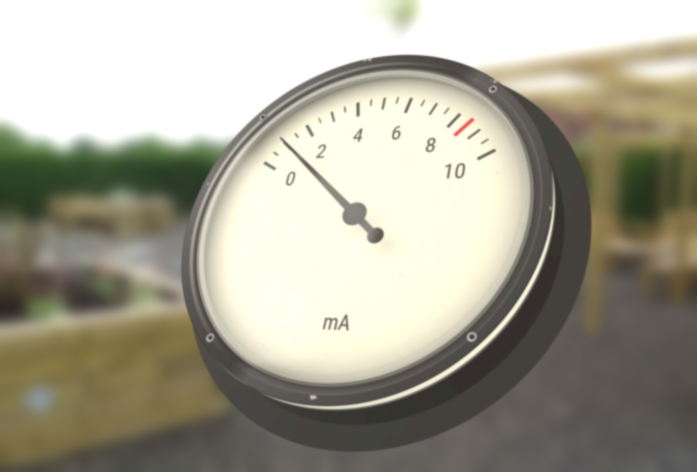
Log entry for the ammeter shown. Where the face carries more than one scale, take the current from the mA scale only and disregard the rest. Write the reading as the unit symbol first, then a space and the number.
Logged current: mA 1
